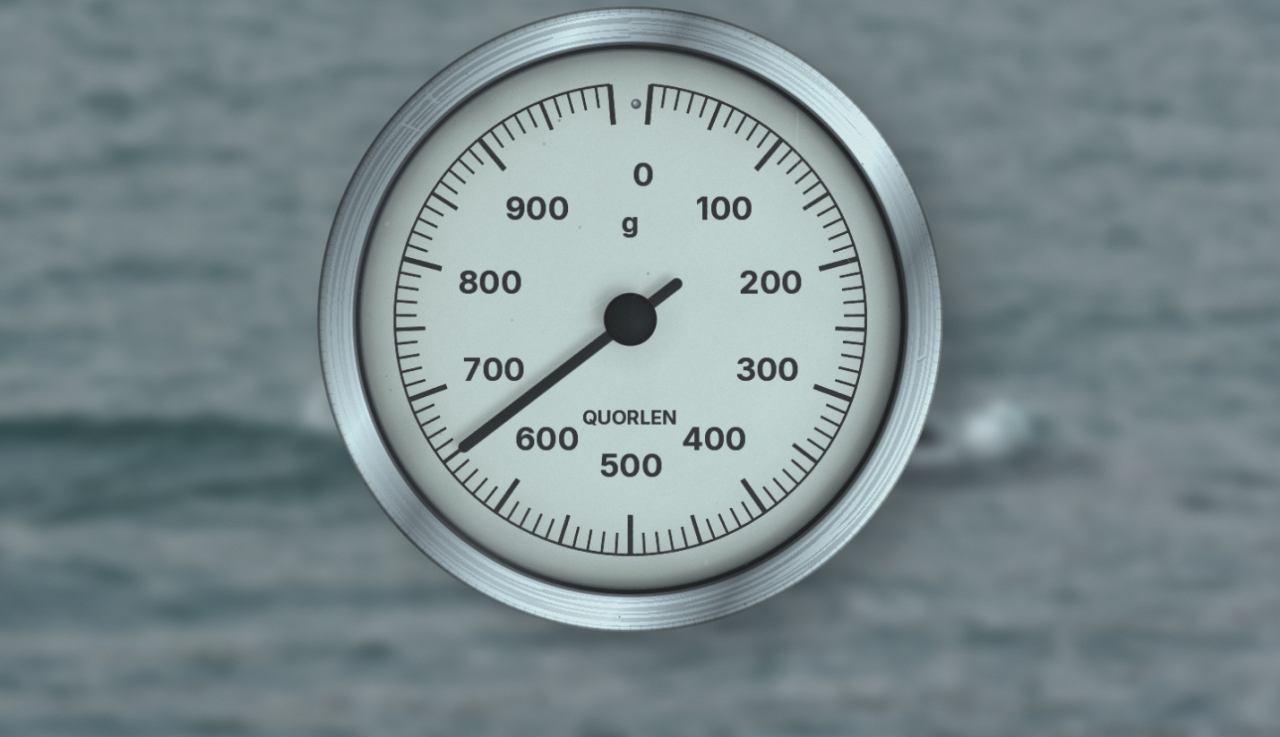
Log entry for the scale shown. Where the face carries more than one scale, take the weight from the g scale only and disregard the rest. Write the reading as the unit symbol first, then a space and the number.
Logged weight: g 650
